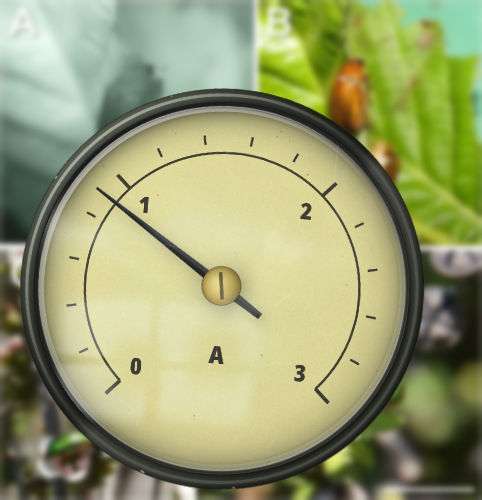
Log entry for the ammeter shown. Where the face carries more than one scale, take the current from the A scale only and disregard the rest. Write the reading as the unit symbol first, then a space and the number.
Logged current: A 0.9
